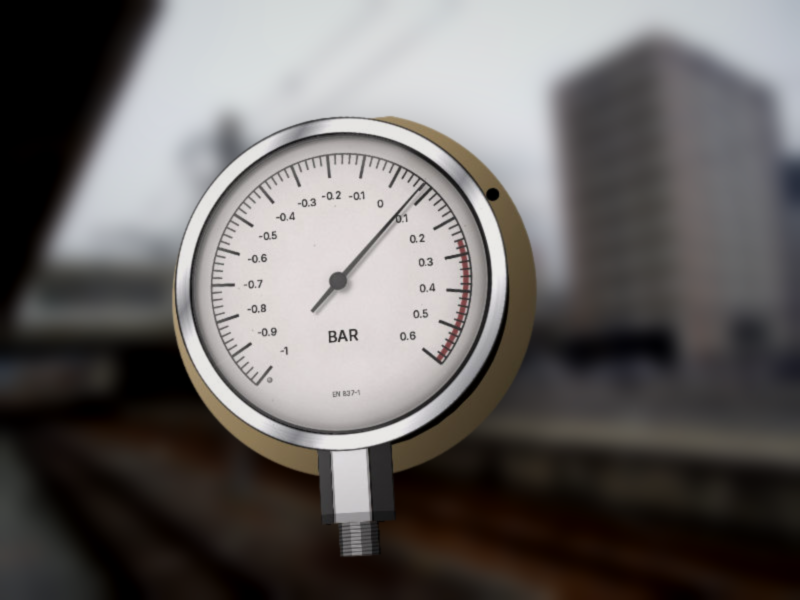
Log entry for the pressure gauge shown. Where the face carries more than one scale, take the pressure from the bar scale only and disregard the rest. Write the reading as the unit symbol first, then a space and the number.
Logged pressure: bar 0.08
